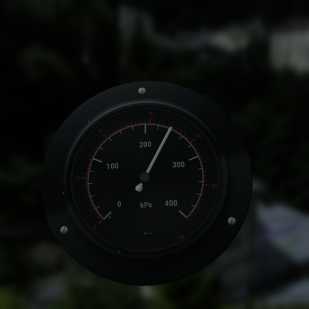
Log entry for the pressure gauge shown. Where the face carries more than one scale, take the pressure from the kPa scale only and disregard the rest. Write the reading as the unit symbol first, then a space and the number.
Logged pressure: kPa 240
